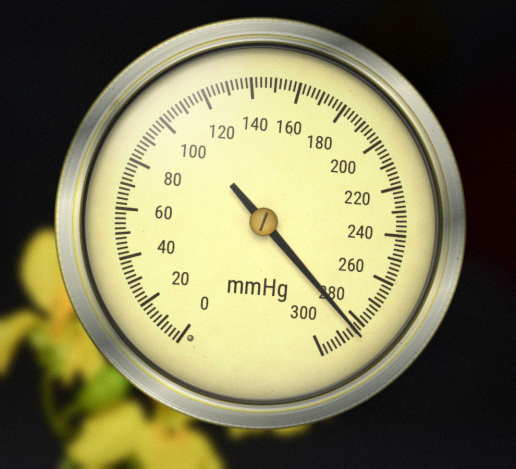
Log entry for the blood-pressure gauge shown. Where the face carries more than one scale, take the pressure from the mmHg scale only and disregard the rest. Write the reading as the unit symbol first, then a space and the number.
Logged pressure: mmHg 284
